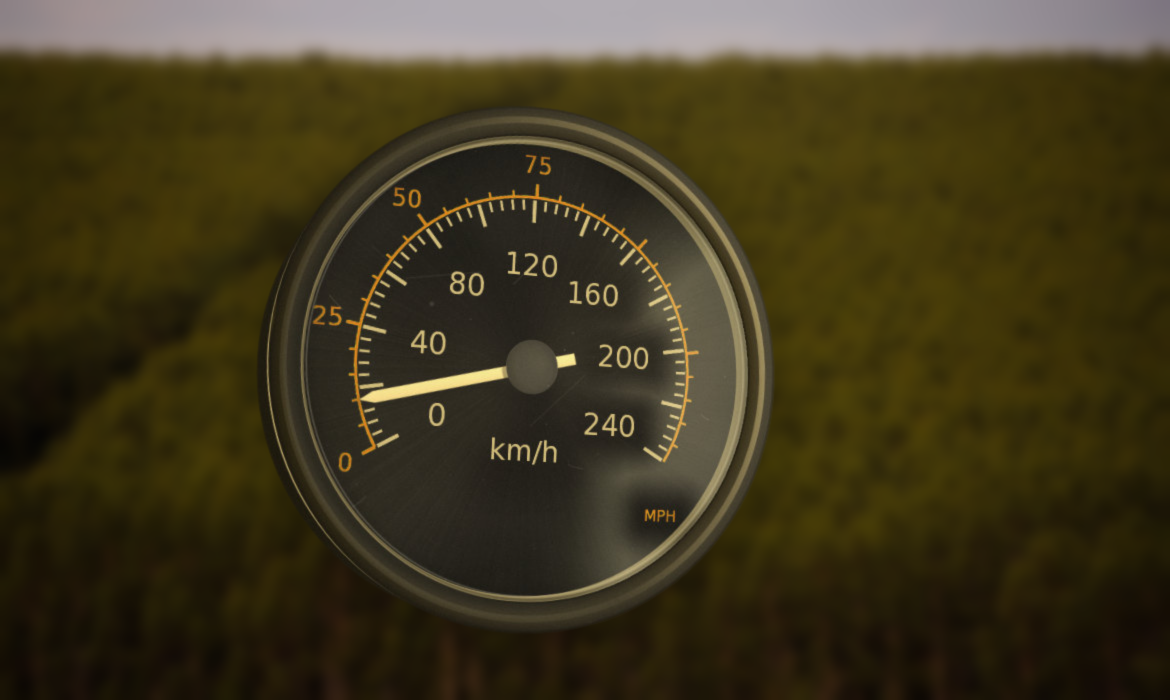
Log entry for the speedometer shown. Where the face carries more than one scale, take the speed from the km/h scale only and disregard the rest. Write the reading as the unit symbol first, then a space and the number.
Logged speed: km/h 16
